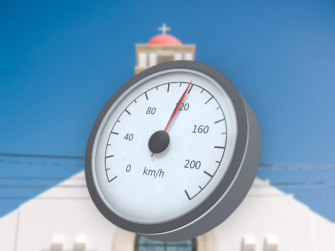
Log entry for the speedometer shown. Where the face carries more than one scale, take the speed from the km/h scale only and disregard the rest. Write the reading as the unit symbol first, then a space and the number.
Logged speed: km/h 120
